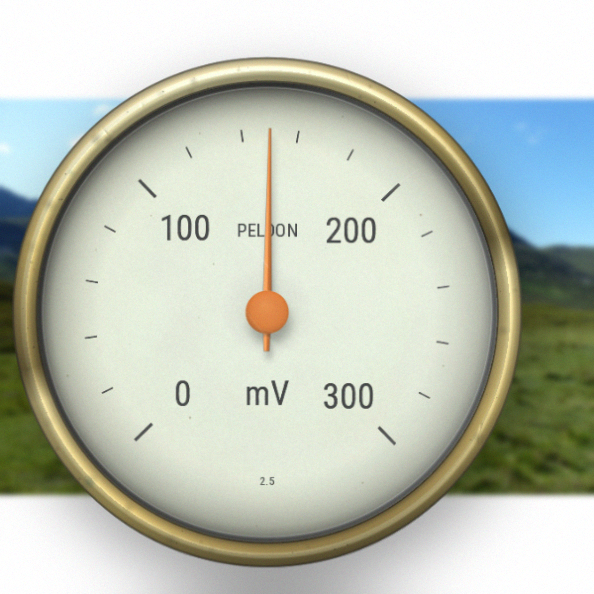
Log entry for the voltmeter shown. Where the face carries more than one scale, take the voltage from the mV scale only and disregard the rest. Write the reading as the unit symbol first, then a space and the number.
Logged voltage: mV 150
